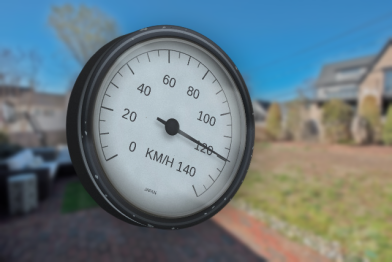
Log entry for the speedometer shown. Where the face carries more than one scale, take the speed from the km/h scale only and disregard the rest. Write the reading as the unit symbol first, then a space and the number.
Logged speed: km/h 120
